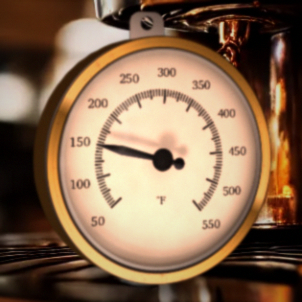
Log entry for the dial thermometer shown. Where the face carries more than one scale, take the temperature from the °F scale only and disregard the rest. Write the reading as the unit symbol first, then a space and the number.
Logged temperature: °F 150
